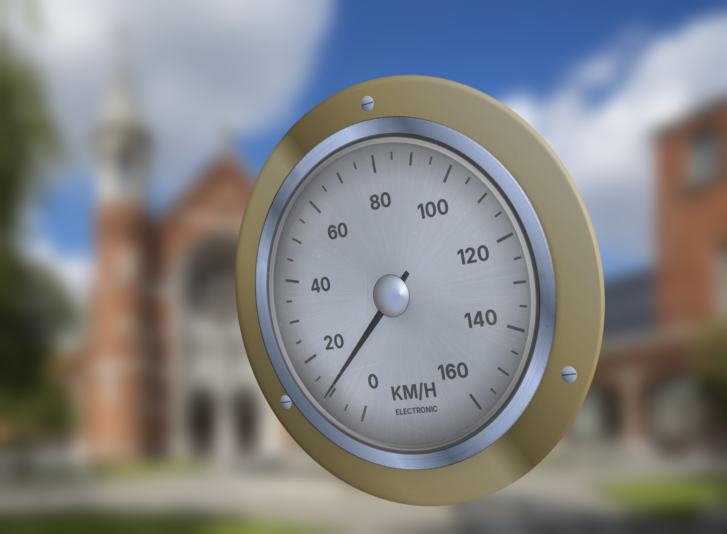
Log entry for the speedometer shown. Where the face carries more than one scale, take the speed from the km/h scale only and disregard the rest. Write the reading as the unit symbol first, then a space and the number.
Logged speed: km/h 10
